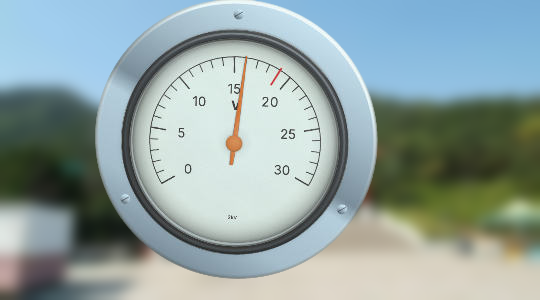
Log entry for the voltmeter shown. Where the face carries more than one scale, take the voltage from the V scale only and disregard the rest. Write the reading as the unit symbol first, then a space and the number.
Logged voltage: V 16
